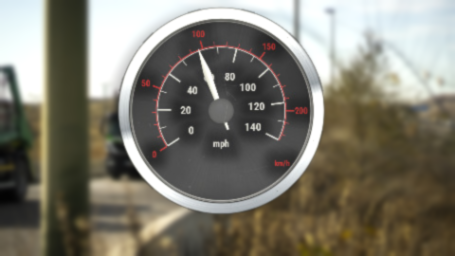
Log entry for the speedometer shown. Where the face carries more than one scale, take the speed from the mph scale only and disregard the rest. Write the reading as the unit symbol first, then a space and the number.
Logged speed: mph 60
